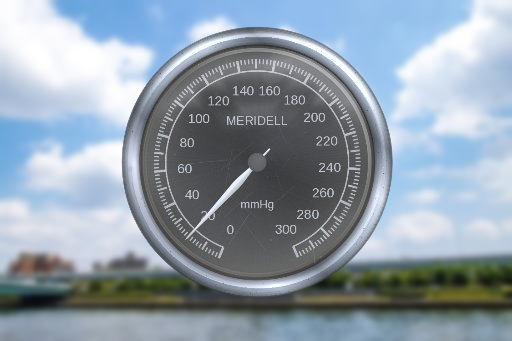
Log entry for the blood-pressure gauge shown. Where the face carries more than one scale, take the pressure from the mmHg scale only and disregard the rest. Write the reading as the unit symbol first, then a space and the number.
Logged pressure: mmHg 20
